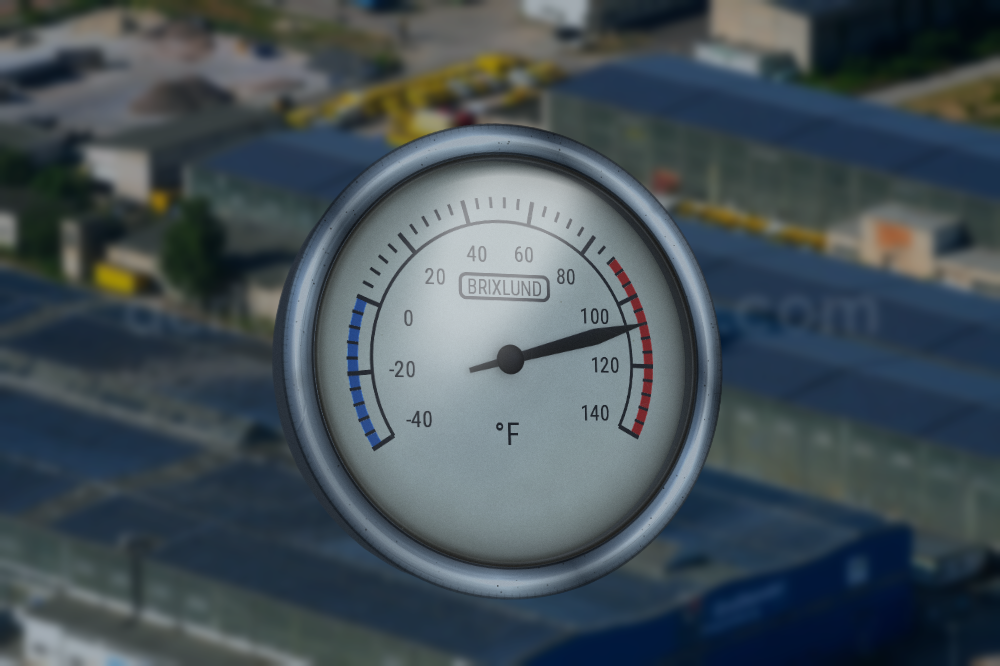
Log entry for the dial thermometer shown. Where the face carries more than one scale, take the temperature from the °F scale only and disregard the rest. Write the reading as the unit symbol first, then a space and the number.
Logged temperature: °F 108
